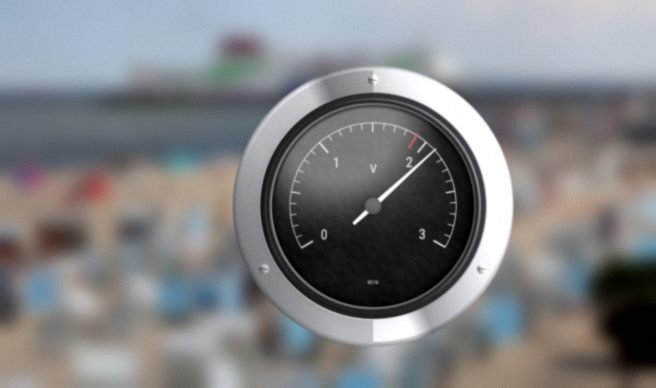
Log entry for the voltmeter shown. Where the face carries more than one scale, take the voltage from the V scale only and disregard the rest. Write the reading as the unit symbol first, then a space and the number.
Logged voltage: V 2.1
